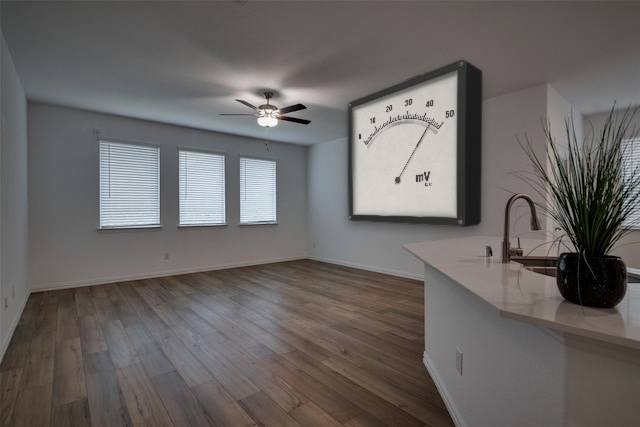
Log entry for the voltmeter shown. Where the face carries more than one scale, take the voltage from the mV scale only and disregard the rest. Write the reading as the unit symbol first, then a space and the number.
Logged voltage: mV 45
